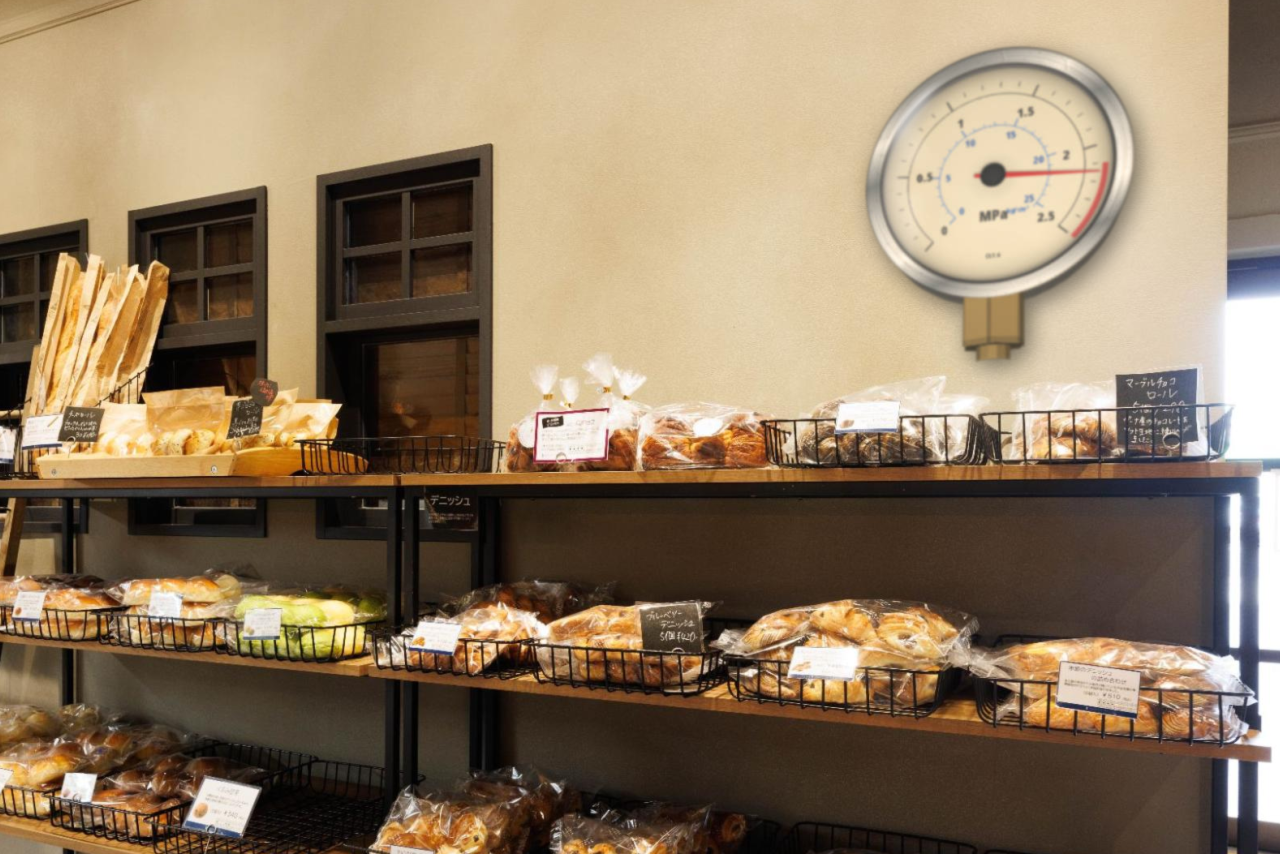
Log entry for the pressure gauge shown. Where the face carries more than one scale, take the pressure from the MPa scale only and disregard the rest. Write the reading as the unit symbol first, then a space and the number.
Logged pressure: MPa 2.15
